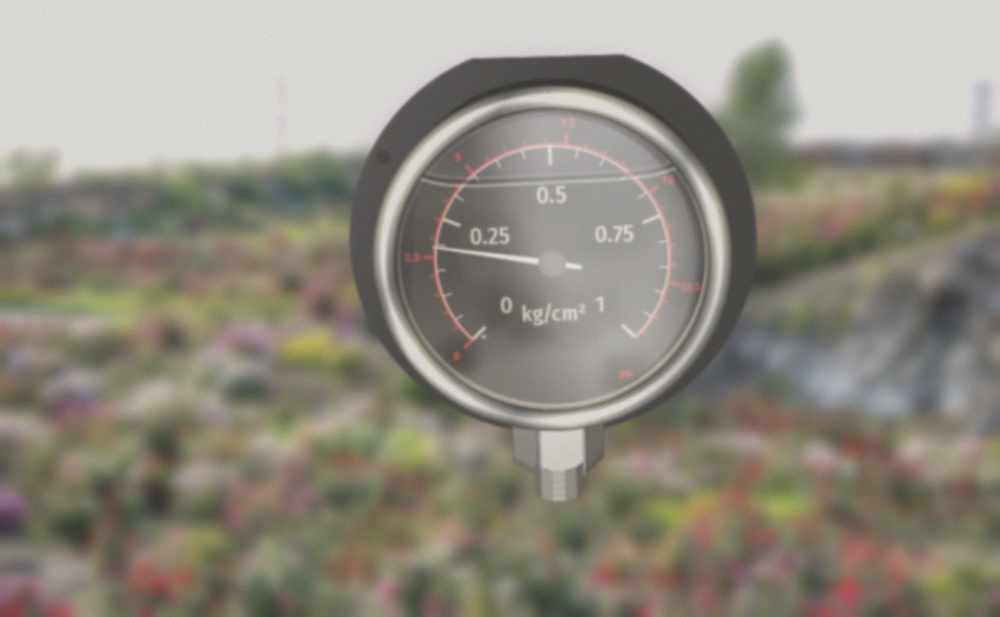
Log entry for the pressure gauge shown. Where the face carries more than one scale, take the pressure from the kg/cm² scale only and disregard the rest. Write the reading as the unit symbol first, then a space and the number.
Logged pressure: kg/cm² 0.2
